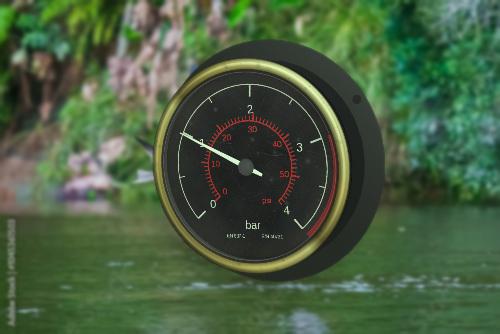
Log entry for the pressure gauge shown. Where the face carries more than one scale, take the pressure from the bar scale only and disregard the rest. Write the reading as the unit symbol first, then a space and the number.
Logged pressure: bar 1
